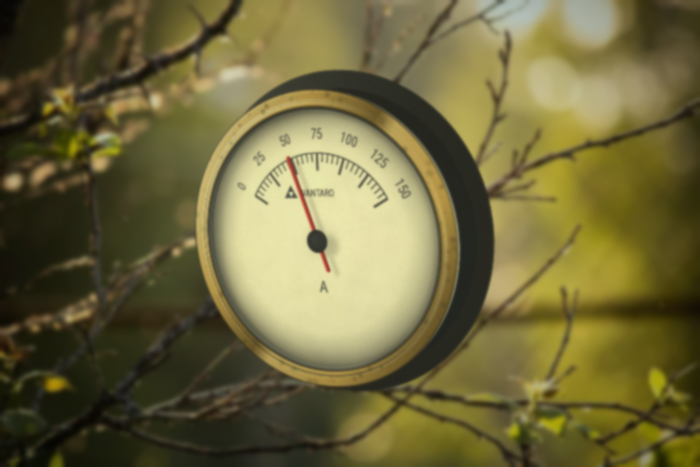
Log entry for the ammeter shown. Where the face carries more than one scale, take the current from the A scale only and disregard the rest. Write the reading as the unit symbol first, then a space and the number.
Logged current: A 50
